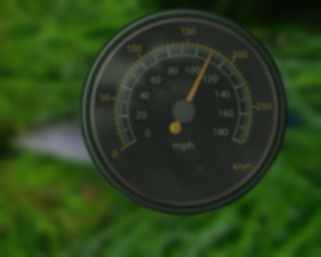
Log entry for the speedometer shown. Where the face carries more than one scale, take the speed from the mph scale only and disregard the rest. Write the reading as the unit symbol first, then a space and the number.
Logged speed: mph 110
